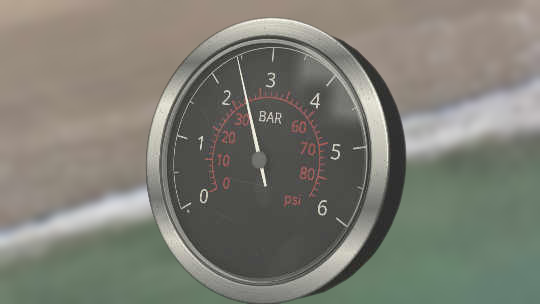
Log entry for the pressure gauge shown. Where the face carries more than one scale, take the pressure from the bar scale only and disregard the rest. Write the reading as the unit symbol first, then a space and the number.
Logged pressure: bar 2.5
